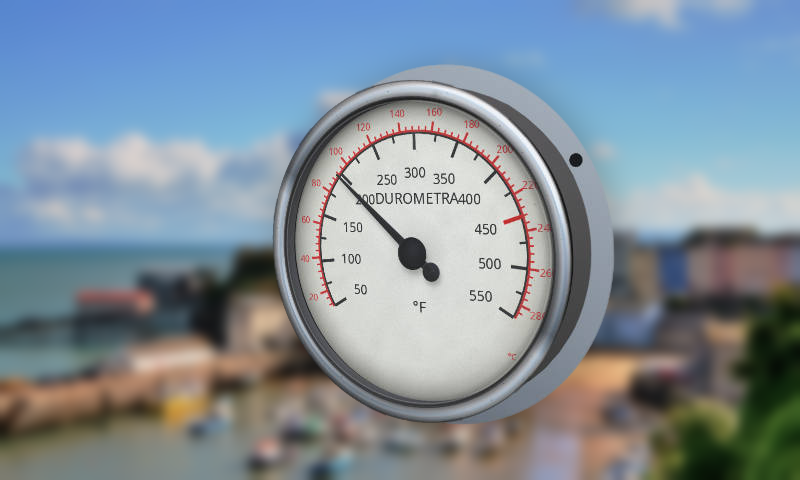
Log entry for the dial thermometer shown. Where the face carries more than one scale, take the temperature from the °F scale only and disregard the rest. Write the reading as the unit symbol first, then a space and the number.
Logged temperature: °F 200
